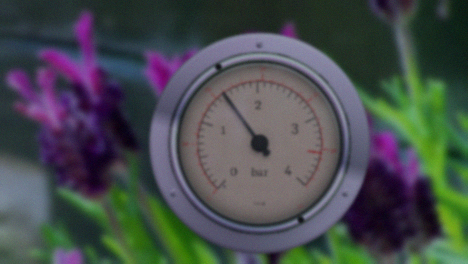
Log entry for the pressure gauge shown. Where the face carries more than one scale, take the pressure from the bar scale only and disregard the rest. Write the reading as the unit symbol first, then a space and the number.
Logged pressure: bar 1.5
